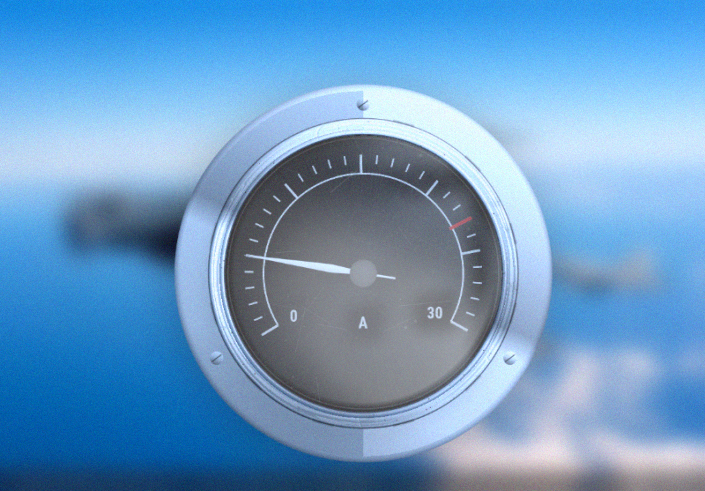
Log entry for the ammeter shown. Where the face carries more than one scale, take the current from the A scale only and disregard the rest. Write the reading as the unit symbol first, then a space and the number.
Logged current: A 5
